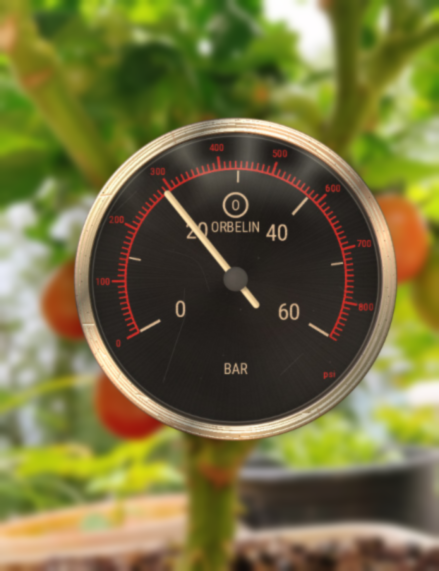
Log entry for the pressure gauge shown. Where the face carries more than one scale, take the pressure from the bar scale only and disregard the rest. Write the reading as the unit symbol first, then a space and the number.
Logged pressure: bar 20
